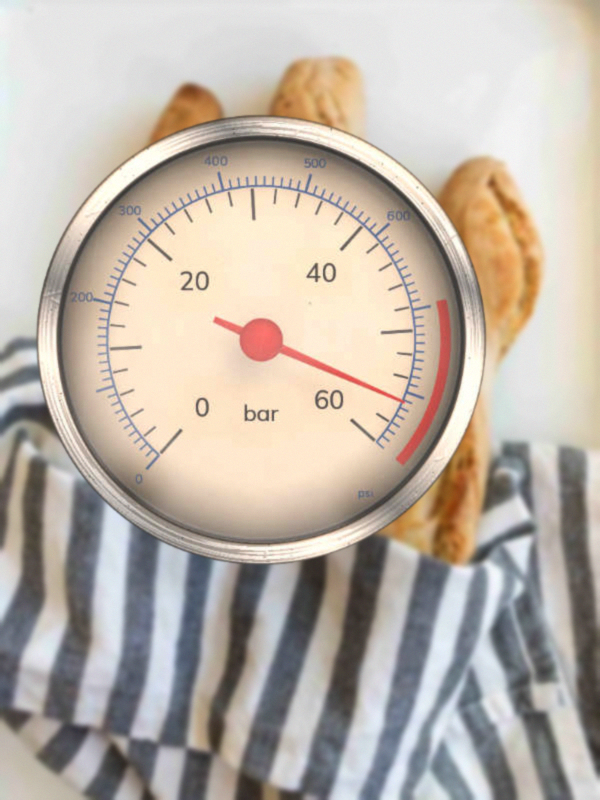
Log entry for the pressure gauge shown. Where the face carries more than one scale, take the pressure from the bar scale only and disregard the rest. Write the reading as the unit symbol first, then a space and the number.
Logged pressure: bar 56
